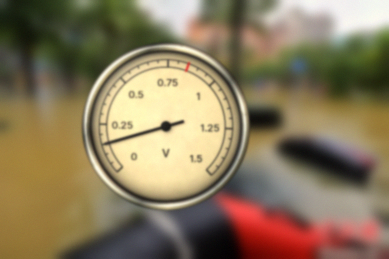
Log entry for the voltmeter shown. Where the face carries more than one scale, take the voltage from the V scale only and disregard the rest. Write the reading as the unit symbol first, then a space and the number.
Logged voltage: V 0.15
